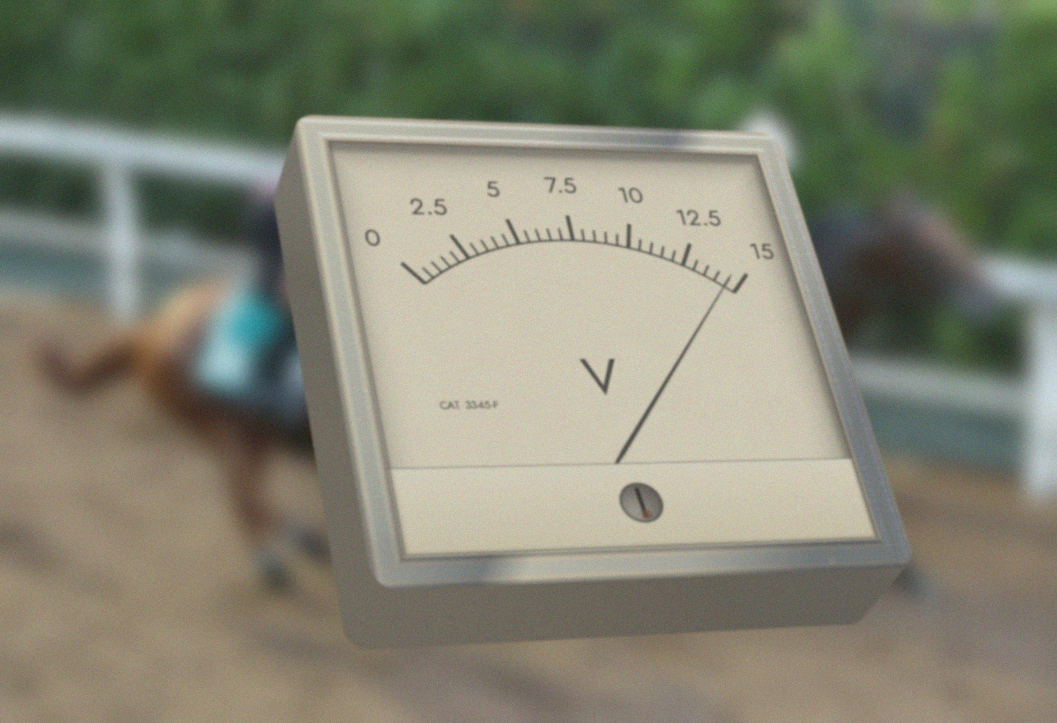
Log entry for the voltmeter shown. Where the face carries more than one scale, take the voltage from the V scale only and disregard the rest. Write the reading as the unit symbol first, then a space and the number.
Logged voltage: V 14.5
